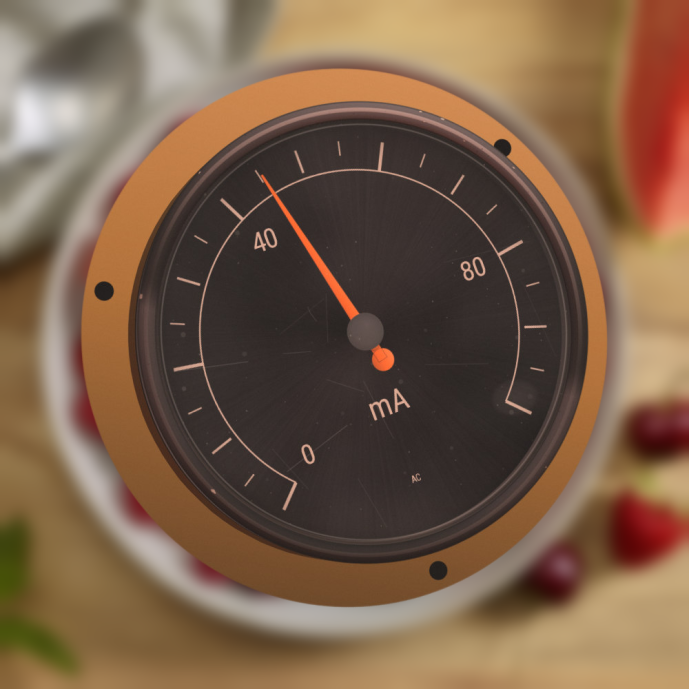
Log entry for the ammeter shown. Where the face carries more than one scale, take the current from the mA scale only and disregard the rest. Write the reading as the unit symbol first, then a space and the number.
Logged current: mA 45
